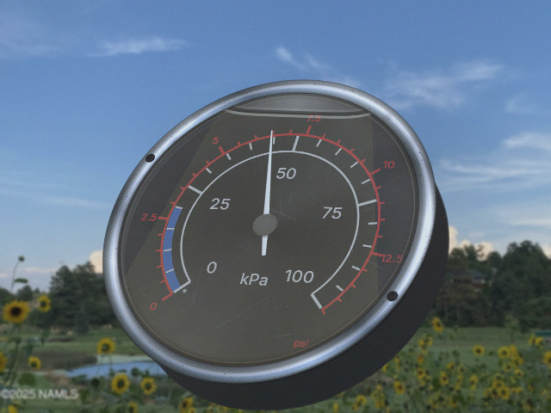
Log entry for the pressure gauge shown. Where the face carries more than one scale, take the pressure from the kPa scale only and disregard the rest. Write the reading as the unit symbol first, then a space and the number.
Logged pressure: kPa 45
